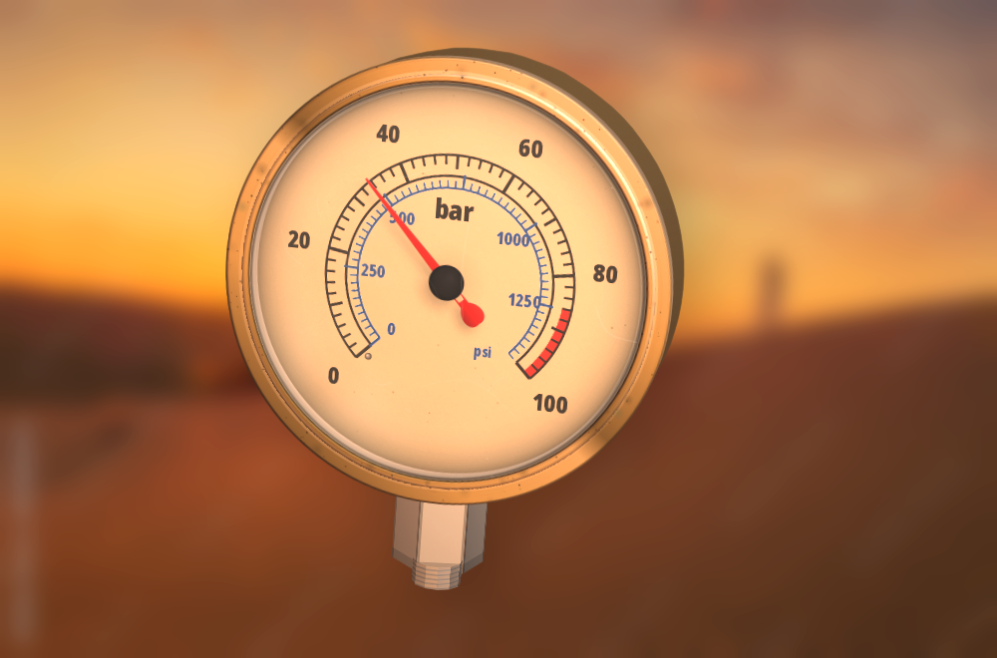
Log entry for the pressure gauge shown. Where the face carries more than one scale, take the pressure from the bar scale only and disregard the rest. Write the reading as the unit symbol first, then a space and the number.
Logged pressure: bar 34
